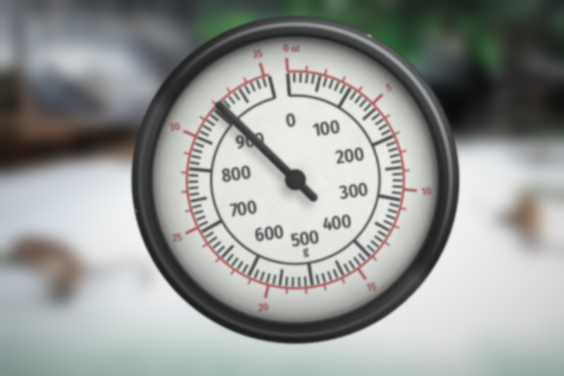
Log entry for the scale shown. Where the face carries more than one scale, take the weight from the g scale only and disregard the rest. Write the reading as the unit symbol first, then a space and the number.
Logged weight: g 910
